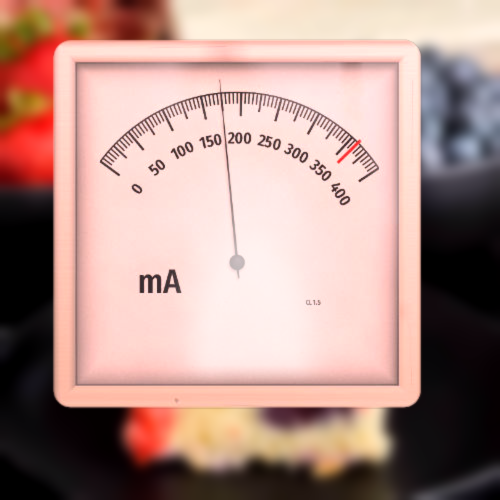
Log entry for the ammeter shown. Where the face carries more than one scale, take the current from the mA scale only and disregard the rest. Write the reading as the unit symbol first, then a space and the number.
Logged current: mA 175
